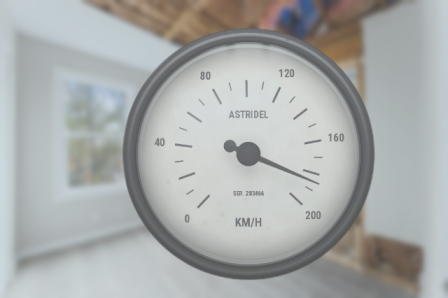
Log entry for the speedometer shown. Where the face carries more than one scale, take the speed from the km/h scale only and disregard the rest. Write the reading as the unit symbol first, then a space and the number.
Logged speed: km/h 185
